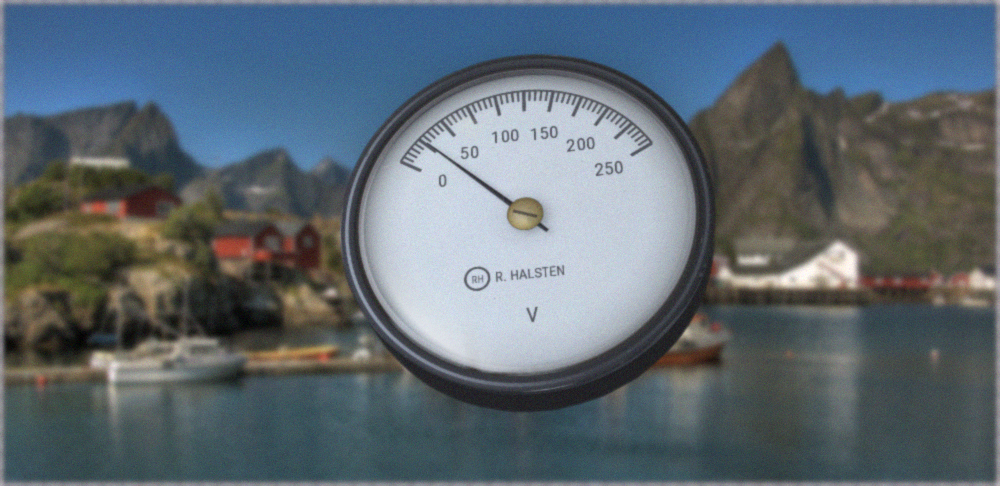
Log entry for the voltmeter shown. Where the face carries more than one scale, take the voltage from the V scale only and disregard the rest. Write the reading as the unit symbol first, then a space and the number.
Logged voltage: V 25
